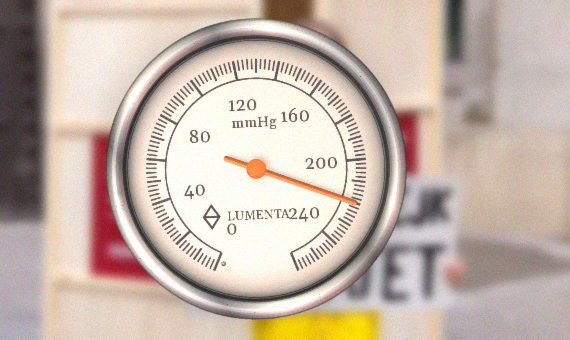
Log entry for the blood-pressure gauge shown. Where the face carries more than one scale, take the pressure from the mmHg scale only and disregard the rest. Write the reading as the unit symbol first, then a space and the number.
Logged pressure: mmHg 220
